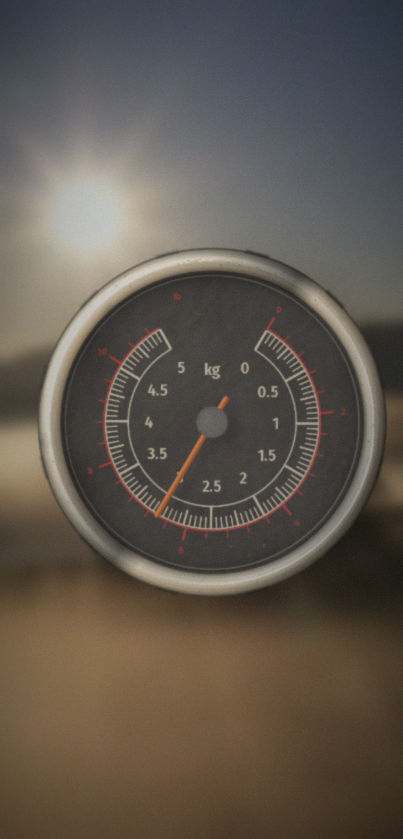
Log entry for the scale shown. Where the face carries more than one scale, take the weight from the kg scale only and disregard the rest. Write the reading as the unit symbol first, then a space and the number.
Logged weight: kg 3
